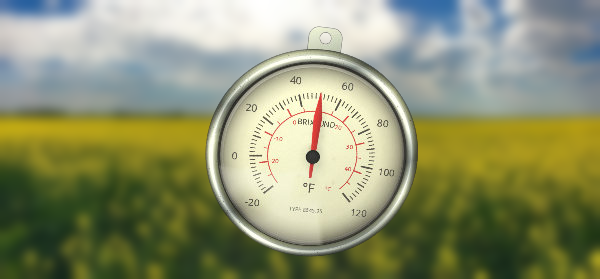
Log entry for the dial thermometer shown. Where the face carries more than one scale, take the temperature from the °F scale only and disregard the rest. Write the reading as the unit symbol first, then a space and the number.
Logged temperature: °F 50
